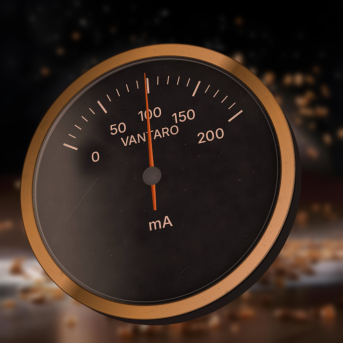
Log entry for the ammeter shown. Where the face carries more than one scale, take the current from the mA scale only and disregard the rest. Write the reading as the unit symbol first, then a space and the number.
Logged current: mA 100
